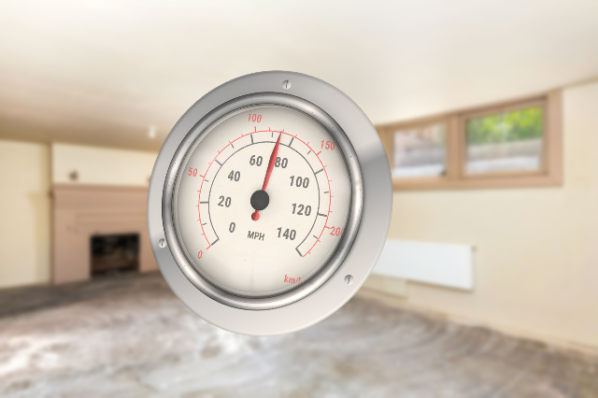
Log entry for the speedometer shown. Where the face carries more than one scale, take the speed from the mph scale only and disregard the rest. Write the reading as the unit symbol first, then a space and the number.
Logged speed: mph 75
